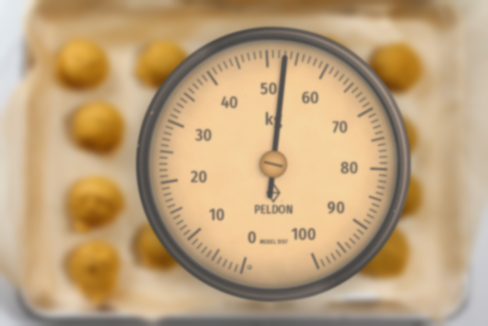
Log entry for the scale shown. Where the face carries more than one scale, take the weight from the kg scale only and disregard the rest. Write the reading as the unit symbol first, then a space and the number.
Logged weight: kg 53
